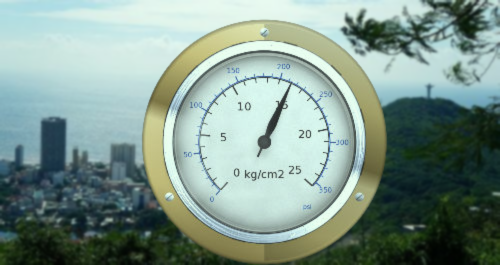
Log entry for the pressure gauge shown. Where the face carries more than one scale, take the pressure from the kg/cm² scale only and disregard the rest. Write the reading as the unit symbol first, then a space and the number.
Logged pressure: kg/cm² 15
